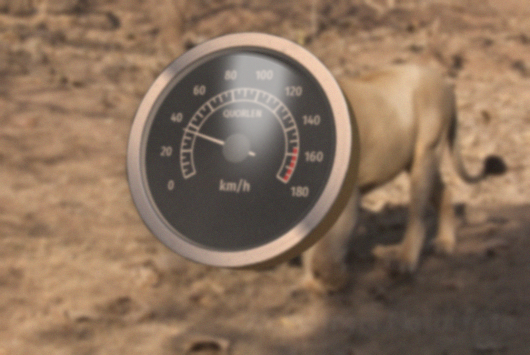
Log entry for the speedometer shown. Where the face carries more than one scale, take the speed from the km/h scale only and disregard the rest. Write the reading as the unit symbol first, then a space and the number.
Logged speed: km/h 35
